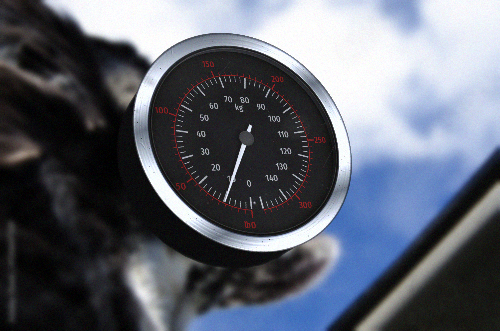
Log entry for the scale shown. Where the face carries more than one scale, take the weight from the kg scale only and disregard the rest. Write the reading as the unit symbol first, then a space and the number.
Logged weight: kg 10
